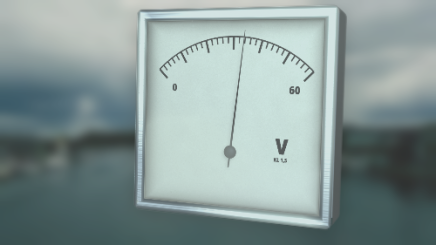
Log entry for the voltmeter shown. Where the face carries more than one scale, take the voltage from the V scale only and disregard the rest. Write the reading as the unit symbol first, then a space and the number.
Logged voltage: V 34
